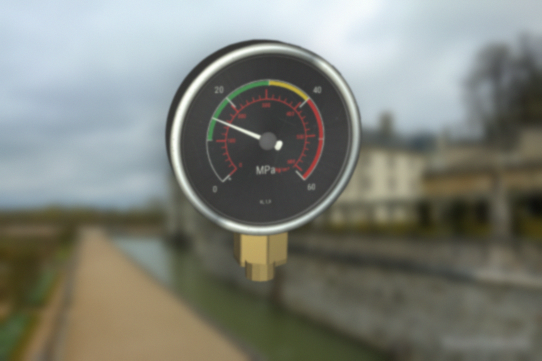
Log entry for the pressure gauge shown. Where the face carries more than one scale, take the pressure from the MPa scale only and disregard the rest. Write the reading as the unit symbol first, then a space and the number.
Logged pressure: MPa 15
